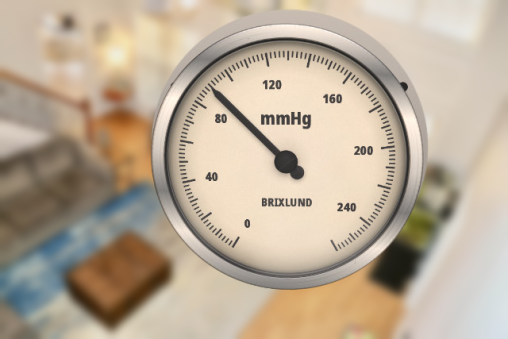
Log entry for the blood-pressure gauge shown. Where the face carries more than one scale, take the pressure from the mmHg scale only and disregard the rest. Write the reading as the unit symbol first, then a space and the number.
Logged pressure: mmHg 90
